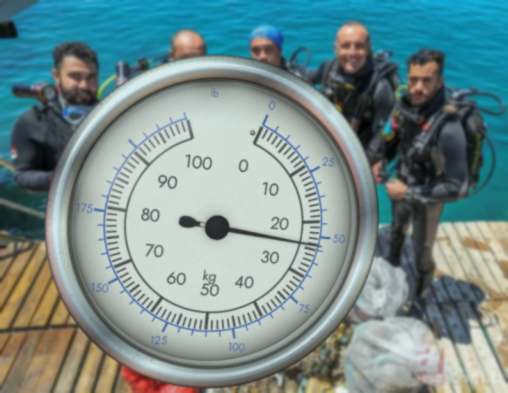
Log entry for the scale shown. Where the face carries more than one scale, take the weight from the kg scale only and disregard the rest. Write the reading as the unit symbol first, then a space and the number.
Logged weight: kg 24
